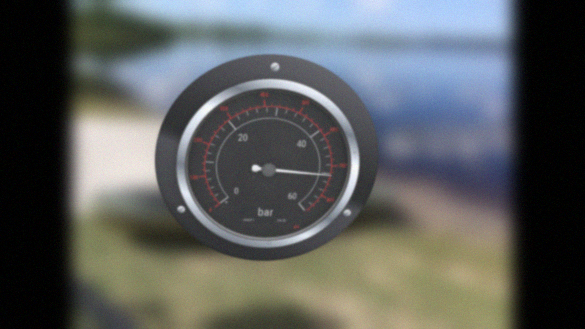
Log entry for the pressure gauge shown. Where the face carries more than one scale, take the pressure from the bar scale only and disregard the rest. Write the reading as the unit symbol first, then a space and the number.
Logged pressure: bar 50
